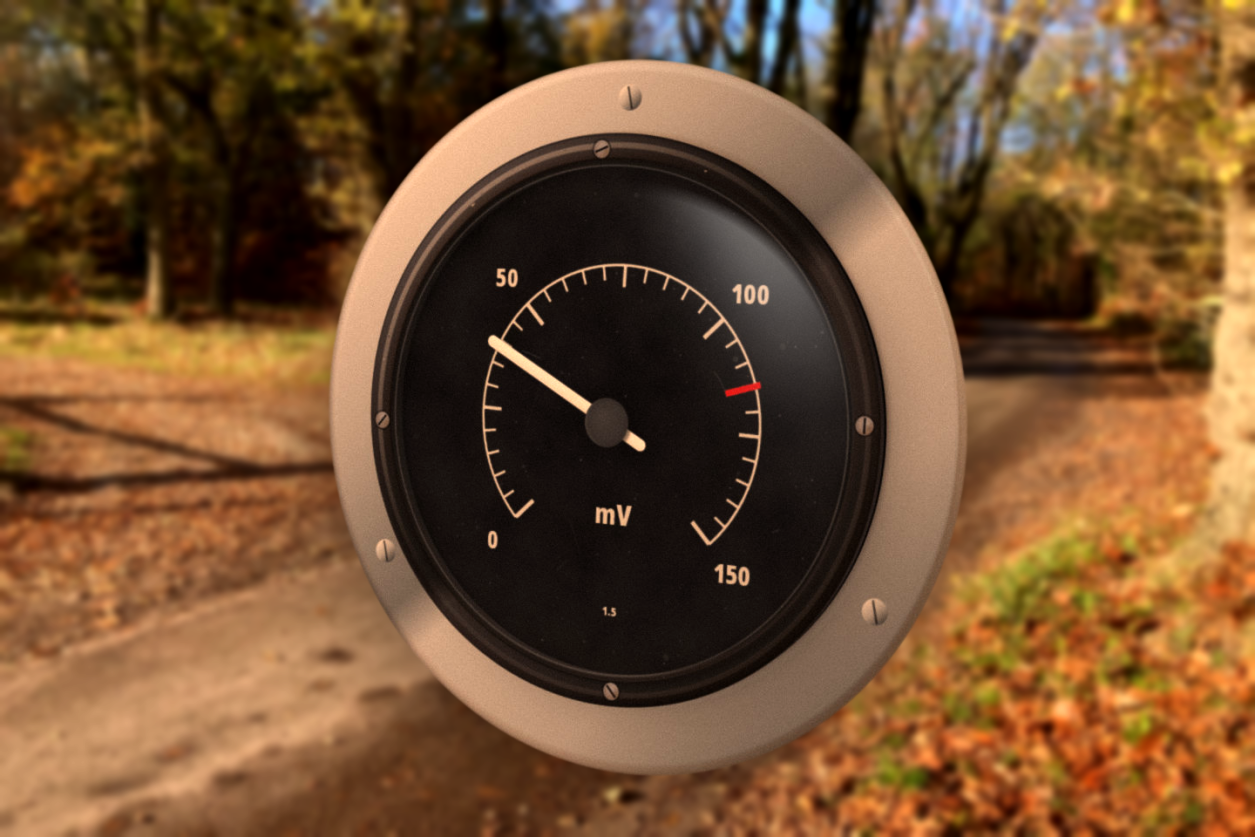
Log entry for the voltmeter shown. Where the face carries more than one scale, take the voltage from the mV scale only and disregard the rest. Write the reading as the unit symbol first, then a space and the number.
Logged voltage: mV 40
